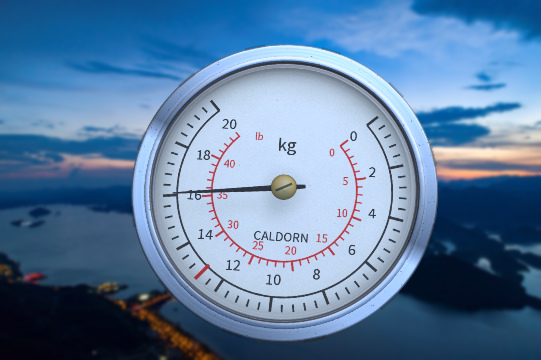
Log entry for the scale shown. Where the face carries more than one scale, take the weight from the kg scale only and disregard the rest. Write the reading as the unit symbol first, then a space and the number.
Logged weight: kg 16
